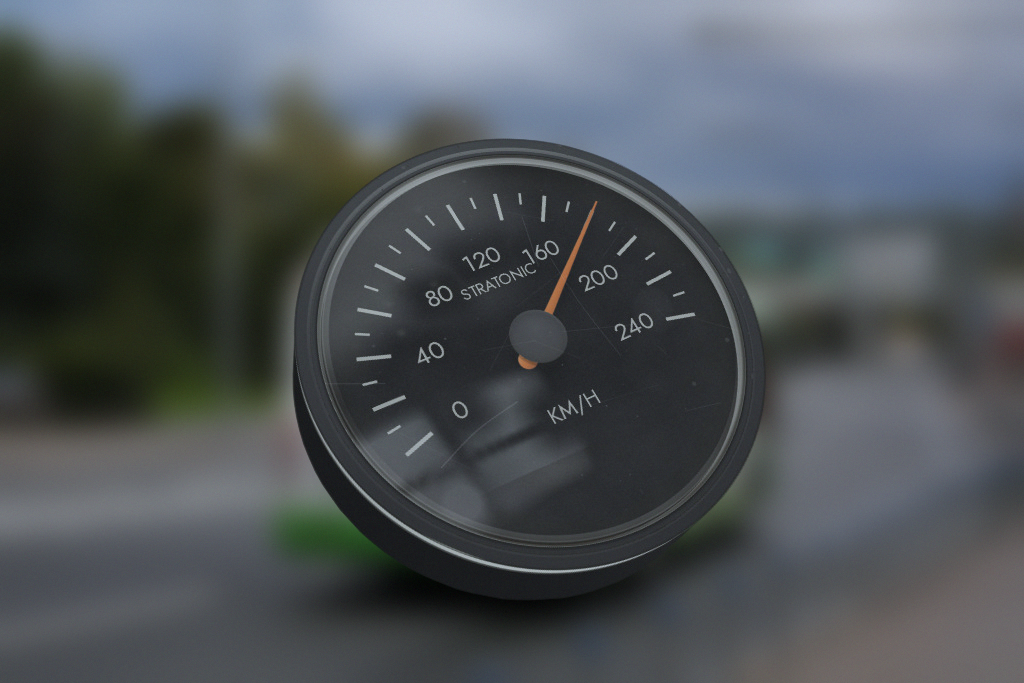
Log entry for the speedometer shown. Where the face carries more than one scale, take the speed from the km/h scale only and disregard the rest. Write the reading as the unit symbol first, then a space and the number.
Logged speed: km/h 180
